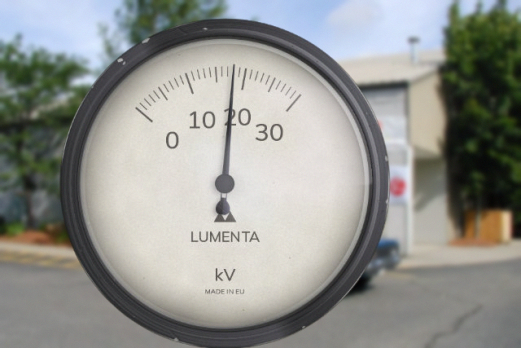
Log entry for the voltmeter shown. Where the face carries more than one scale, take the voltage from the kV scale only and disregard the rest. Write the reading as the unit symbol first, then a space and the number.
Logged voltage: kV 18
